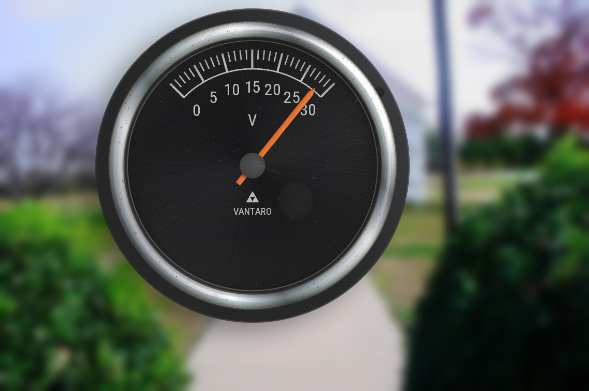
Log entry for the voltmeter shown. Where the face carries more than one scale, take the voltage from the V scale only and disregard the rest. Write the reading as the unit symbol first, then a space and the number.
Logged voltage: V 28
